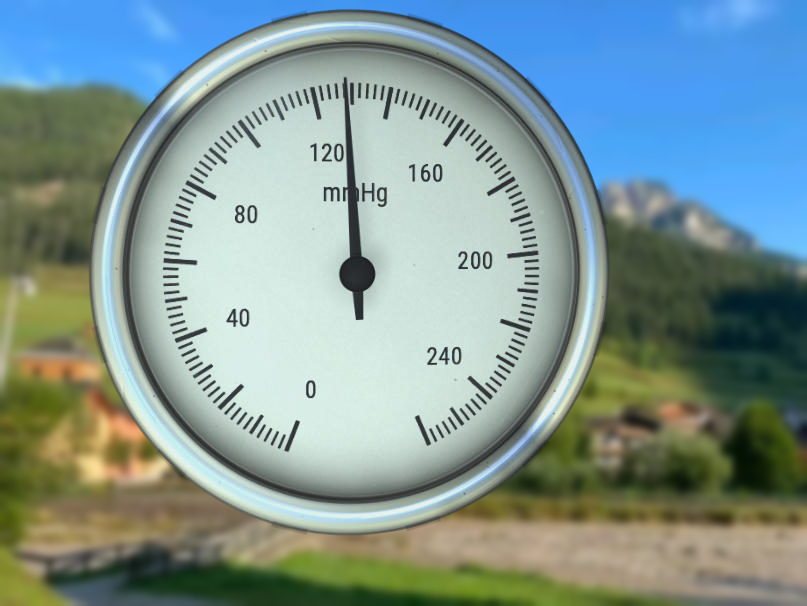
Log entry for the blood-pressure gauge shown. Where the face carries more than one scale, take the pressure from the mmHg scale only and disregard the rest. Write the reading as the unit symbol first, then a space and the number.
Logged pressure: mmHg 128
